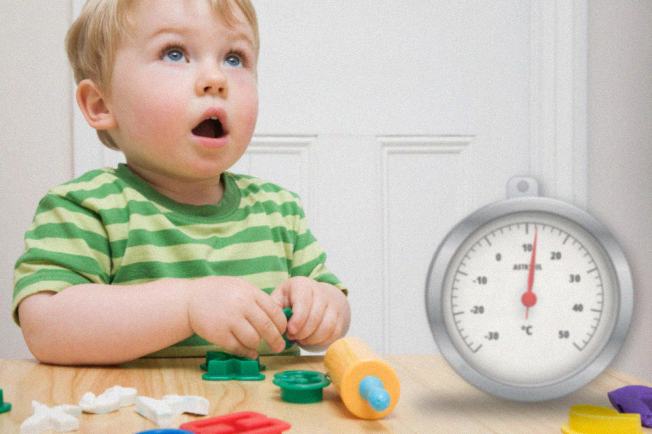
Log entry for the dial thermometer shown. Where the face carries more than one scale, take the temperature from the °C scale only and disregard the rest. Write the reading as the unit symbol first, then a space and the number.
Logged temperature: °C 12
